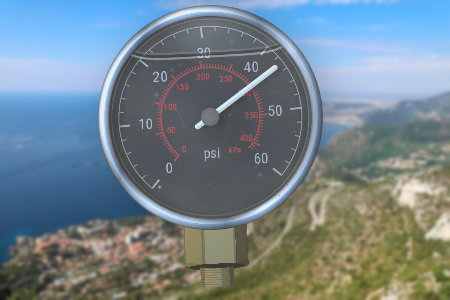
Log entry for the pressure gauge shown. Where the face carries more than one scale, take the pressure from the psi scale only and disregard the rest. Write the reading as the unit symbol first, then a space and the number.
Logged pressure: psi 43
